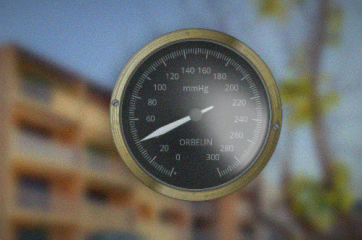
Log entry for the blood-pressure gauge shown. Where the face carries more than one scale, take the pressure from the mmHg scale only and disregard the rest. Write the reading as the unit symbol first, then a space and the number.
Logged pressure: mmHg 40
